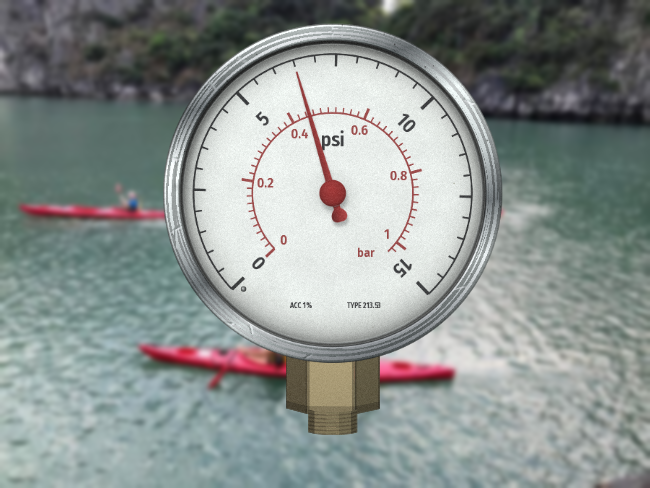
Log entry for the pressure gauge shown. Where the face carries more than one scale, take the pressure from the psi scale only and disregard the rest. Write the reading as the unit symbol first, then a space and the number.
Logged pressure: psi 6.5
